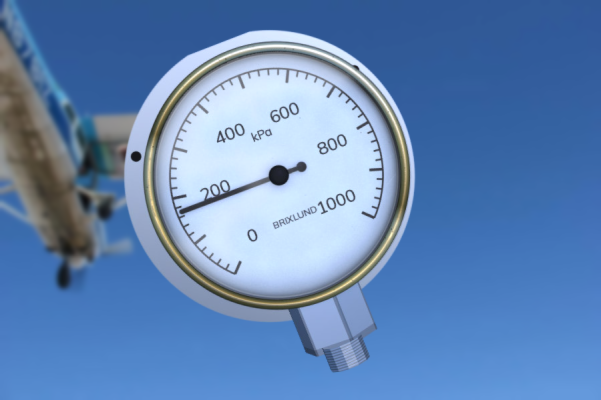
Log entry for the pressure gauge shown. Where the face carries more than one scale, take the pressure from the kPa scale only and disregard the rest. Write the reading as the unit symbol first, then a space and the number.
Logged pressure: kPa 170
